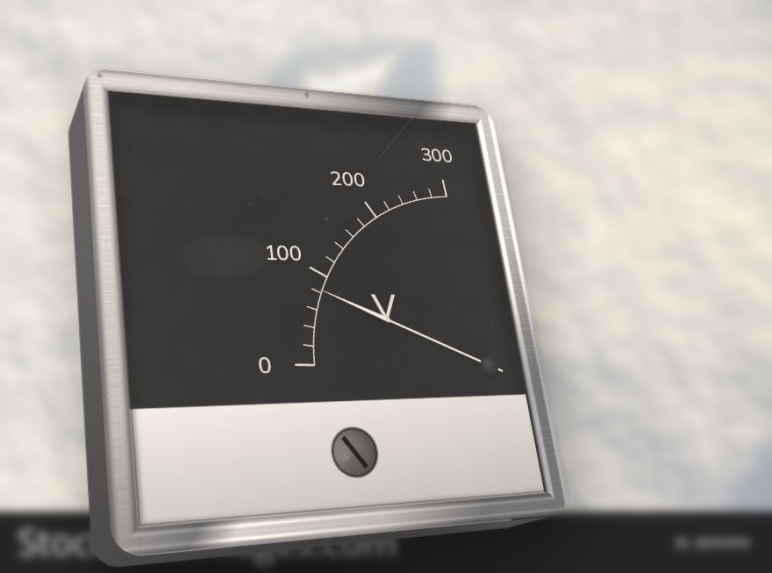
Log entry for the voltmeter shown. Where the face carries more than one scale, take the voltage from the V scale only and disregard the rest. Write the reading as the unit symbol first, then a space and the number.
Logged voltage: V 80
